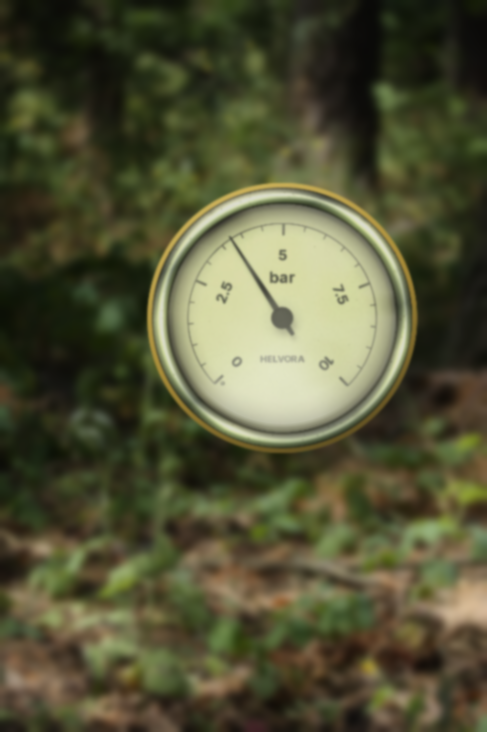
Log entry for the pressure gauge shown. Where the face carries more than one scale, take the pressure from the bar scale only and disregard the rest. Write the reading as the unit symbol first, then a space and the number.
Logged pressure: bar 3.75
